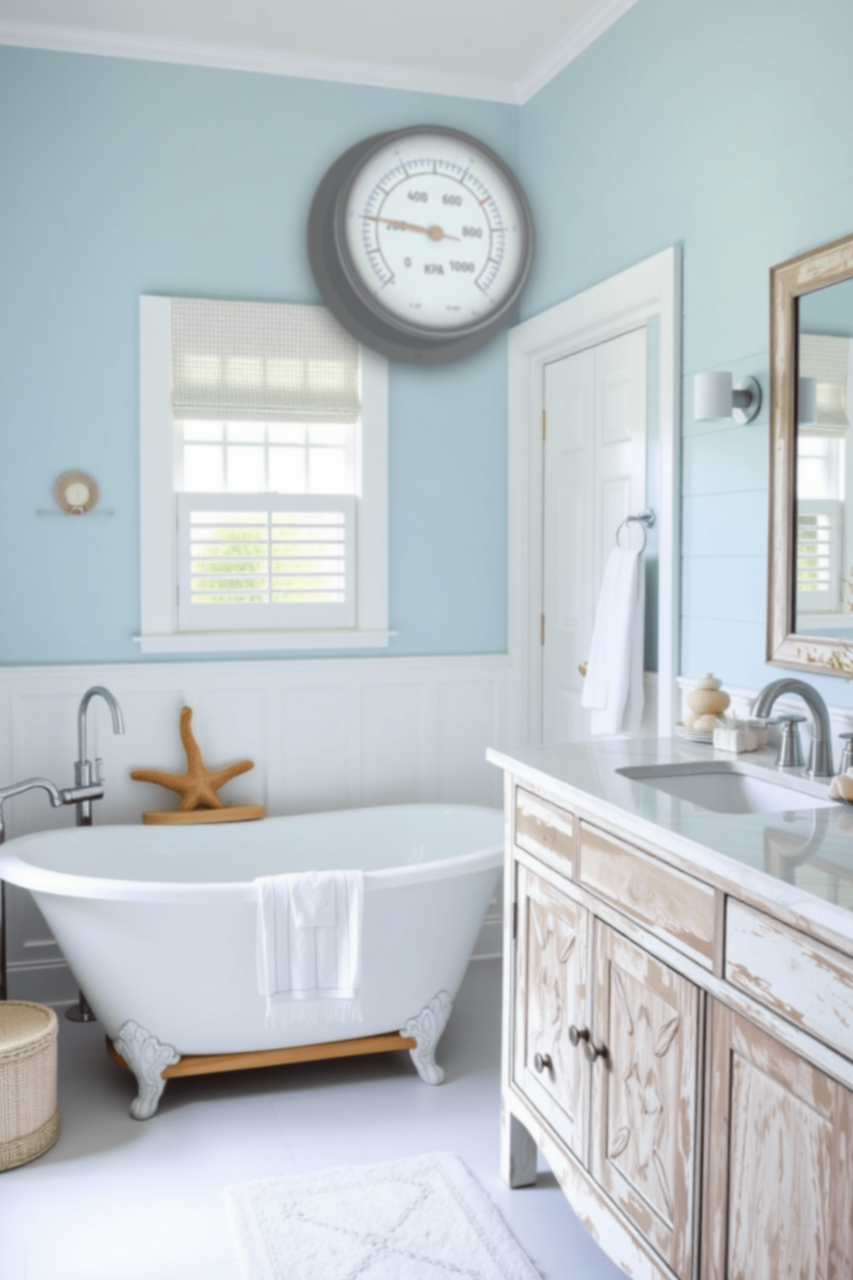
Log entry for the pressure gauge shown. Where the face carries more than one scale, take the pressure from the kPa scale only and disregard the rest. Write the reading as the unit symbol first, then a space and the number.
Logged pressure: kPa 200
